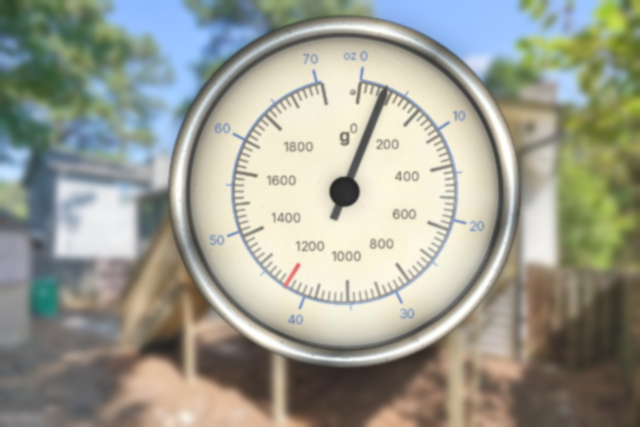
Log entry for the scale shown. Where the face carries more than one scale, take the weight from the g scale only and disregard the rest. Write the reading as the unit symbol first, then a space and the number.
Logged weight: g 80
